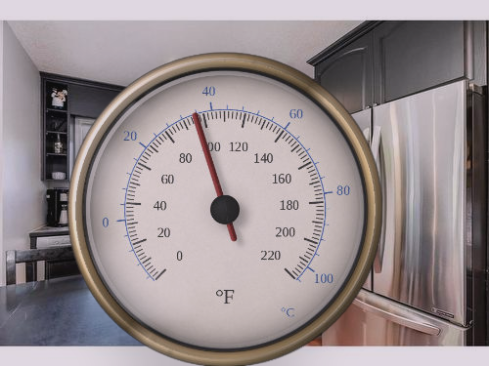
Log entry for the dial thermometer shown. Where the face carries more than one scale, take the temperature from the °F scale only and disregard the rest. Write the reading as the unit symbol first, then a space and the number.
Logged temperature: °F 96
